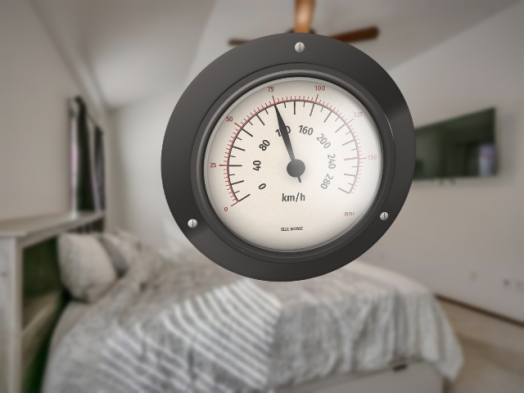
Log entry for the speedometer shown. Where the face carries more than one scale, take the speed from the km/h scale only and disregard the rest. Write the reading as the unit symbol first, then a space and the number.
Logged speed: km/h 120
